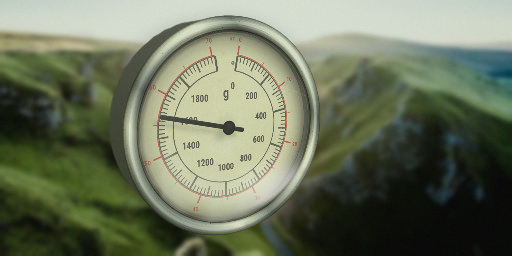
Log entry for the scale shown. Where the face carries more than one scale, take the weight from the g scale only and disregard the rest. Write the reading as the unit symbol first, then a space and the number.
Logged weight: g 1600
